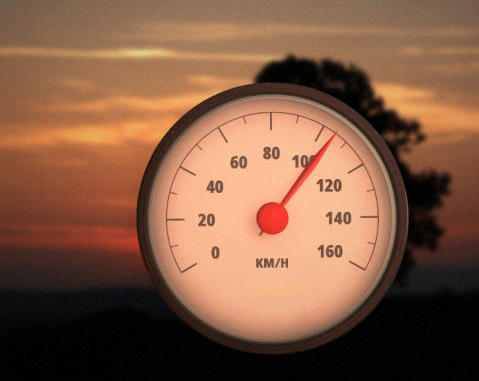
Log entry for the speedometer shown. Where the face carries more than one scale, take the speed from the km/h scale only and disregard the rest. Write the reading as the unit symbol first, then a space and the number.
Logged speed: km/h 105
